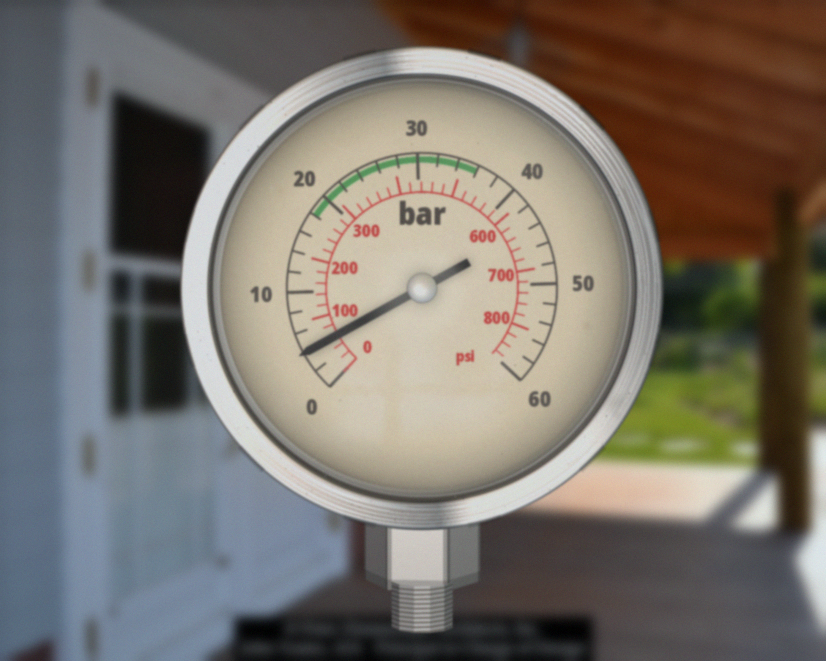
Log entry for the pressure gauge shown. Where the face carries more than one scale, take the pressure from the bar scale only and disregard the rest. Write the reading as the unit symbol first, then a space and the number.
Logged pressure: bar 4
